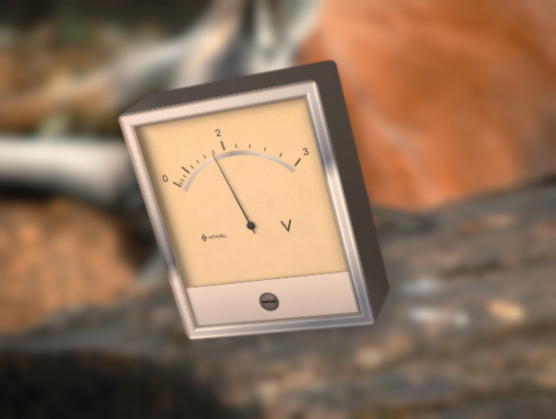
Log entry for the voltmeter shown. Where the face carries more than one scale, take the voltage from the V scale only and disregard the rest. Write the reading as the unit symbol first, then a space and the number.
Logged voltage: V 1.8
